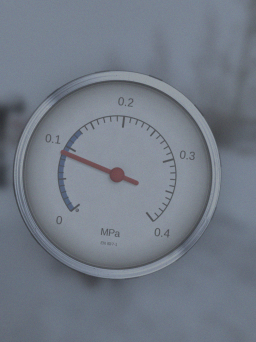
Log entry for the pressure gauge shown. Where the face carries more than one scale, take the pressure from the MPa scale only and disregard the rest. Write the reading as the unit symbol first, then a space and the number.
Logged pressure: MPa 0.09
